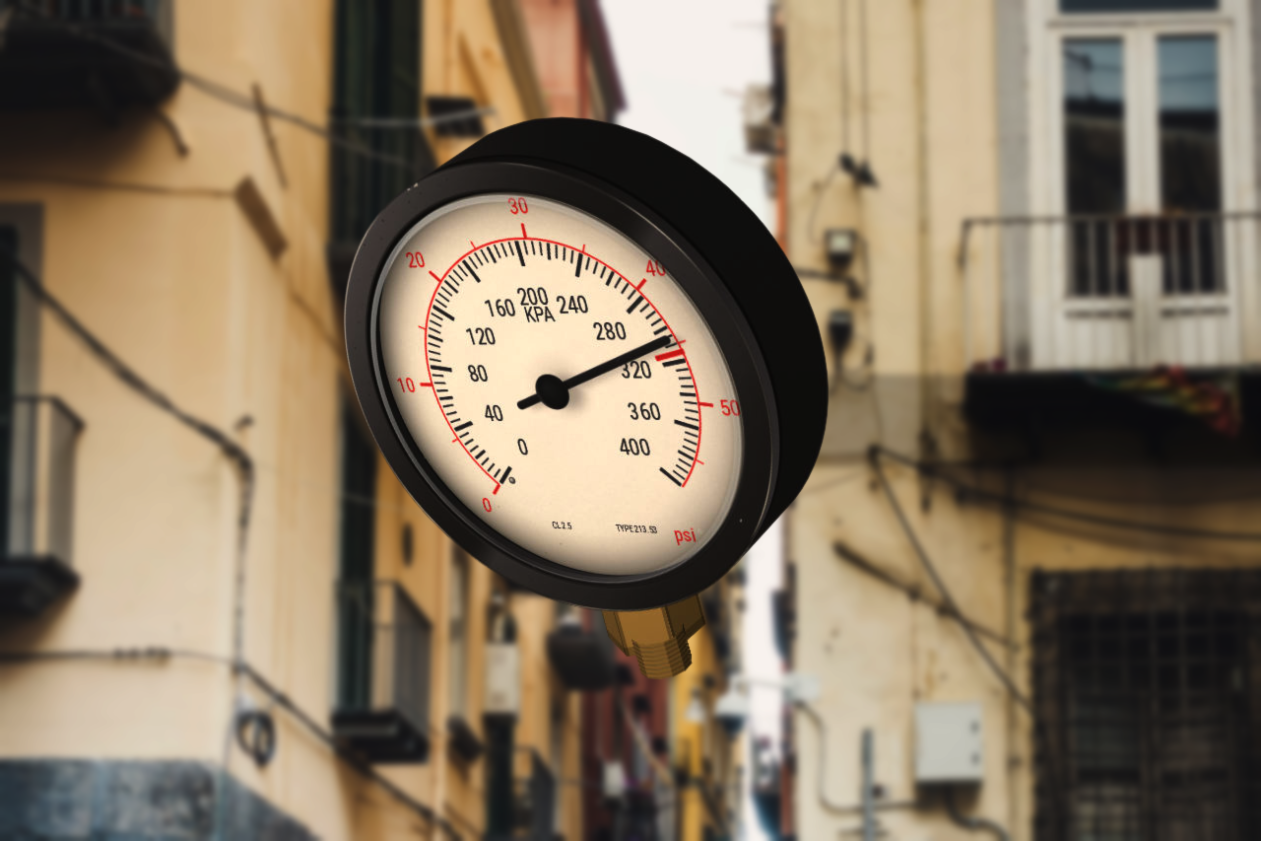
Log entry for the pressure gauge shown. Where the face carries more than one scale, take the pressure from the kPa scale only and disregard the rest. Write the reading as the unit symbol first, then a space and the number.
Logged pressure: kPa 305
